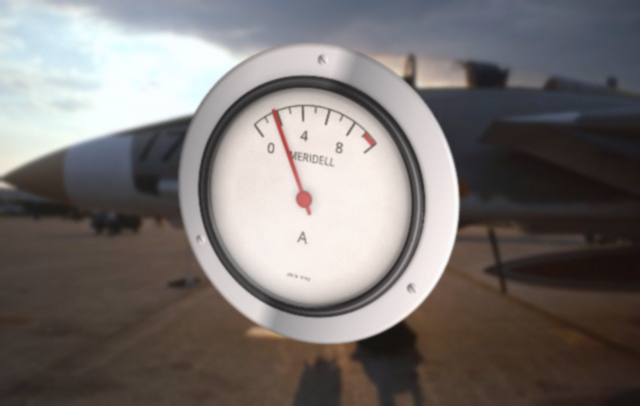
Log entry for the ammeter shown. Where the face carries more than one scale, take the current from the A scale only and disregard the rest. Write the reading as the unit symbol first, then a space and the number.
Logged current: A 2
